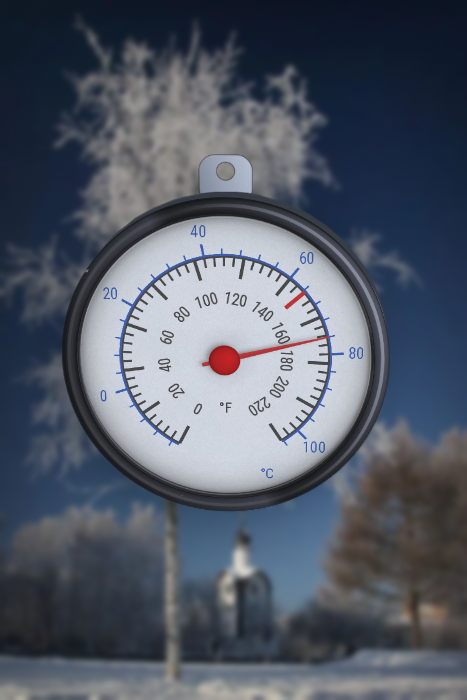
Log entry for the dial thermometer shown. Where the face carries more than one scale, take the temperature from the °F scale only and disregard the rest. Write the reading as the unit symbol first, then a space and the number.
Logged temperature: °F 168
